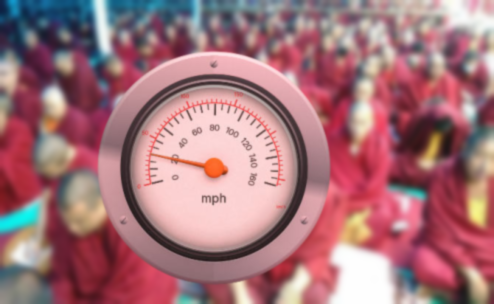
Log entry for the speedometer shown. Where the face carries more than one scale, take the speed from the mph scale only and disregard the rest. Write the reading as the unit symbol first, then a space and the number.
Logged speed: mph 20
